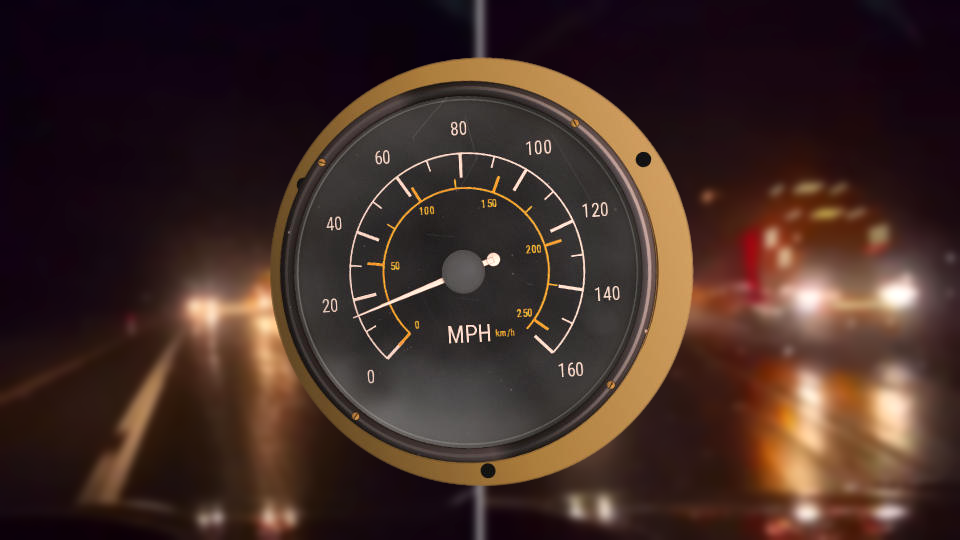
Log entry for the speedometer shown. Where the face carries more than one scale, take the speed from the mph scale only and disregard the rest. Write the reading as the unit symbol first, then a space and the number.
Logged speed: mph 15
